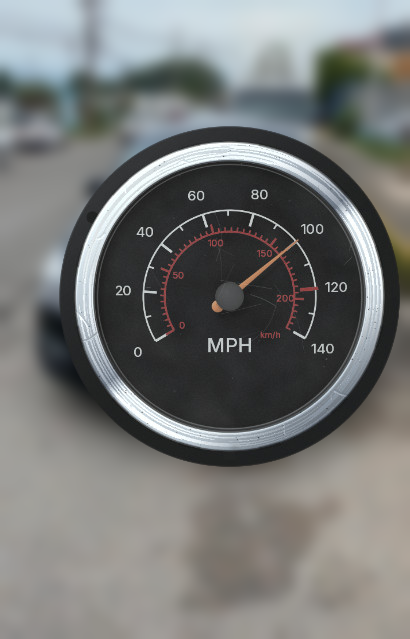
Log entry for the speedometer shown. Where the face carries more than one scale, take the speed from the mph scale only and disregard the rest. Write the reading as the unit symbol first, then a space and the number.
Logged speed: mph 100
